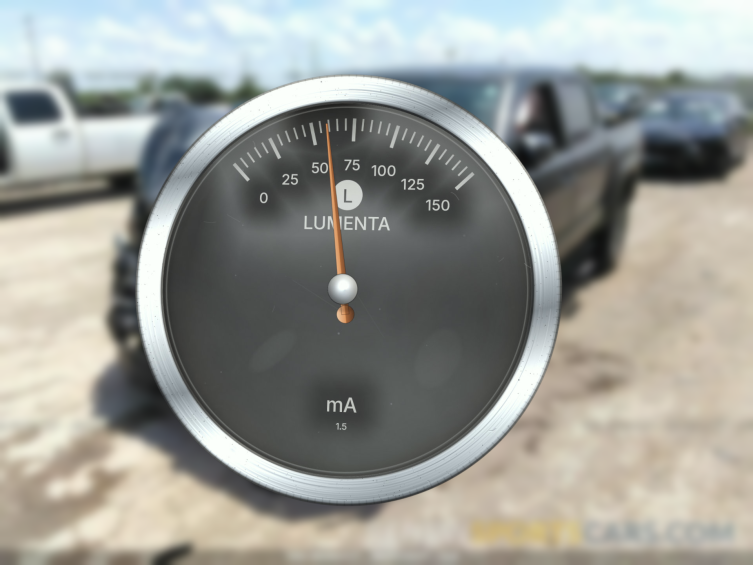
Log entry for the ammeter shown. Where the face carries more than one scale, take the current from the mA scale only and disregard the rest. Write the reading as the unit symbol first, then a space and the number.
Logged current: mA 60
